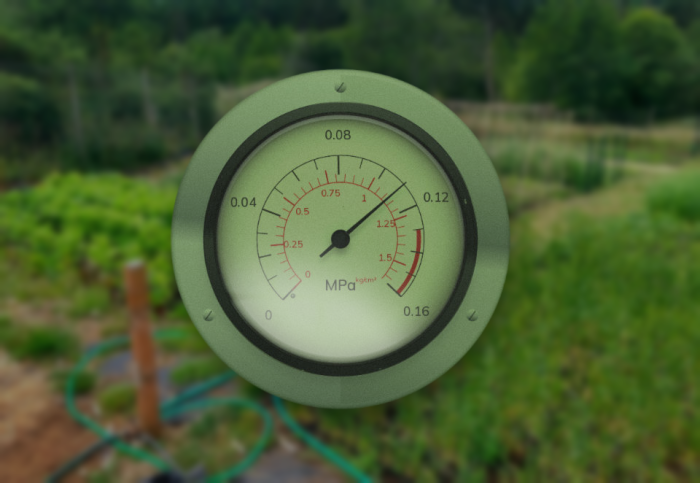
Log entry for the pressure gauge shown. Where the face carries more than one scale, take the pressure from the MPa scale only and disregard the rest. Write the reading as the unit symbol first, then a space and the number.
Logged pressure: MPa 0.11
